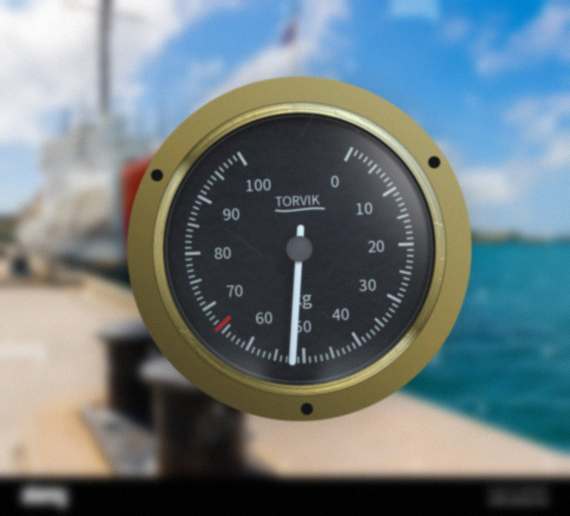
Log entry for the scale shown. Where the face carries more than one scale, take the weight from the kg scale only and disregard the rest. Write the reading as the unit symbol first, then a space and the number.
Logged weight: kg 52
